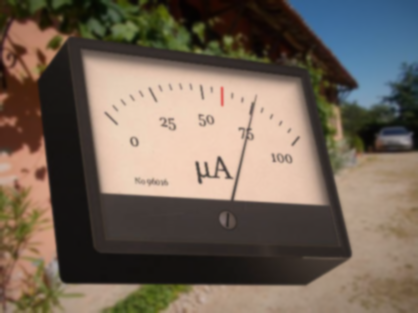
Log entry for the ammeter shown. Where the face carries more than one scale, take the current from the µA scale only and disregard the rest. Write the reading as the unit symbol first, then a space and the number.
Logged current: µA 75
